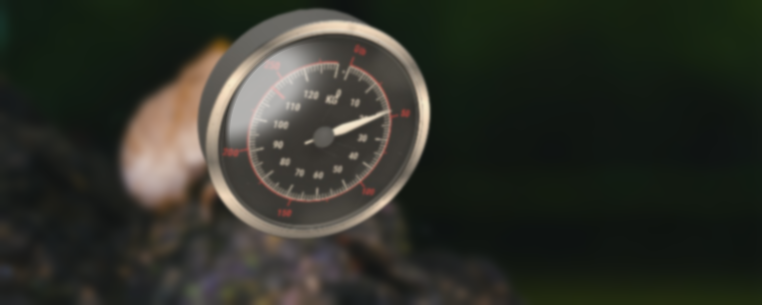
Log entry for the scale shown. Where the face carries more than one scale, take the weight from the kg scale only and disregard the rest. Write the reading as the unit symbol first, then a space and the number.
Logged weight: kg 20
